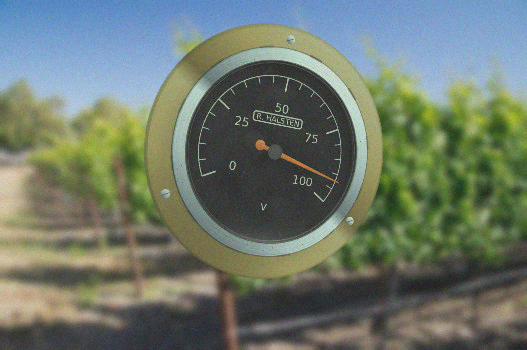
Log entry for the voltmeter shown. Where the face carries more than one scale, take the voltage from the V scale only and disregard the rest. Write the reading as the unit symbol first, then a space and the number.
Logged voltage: V 92.5
